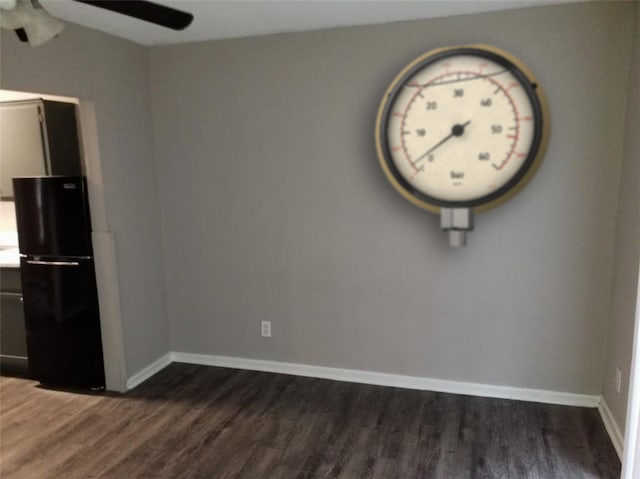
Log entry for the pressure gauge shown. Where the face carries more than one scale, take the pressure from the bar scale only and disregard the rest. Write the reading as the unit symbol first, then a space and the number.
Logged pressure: bar 2
